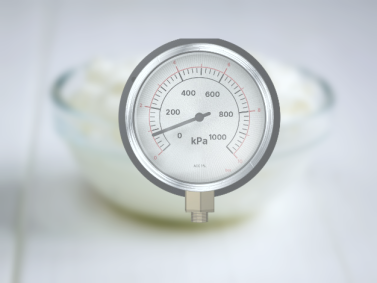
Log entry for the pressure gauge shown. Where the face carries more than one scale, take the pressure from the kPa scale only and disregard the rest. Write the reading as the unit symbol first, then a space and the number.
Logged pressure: kPa 80
